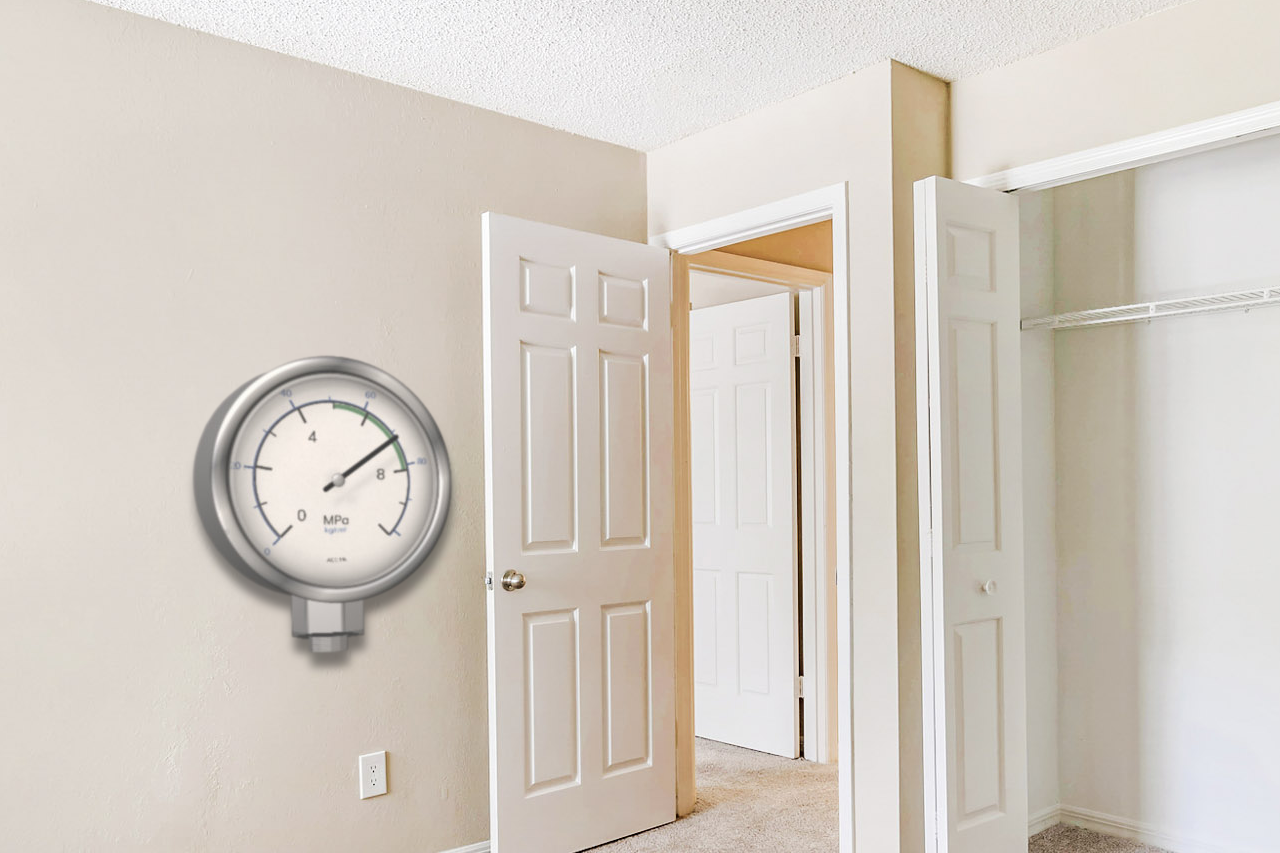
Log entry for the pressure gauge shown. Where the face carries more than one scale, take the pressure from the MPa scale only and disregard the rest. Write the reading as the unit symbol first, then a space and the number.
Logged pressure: MPa 7
